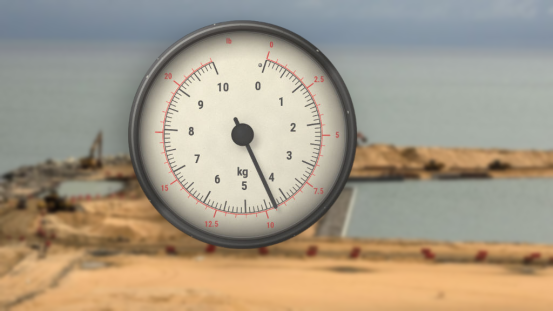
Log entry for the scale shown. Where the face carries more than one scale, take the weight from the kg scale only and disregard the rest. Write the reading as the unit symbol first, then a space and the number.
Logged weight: kg 4.3
